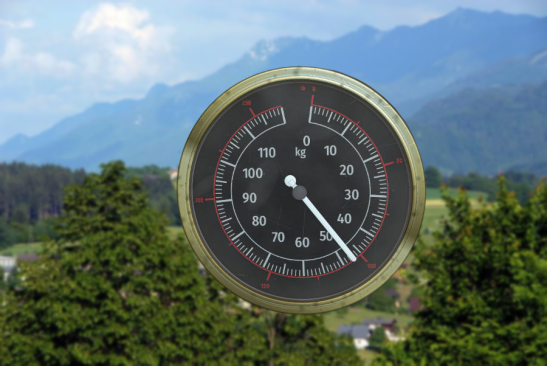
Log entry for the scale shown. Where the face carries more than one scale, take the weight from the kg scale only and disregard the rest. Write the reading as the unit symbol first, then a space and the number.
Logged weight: kg 47
